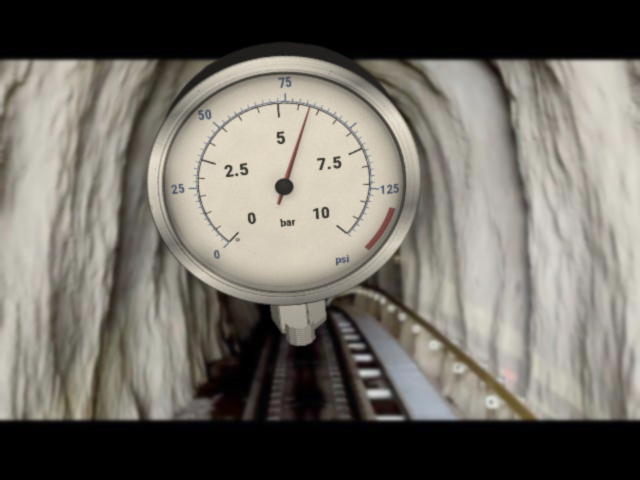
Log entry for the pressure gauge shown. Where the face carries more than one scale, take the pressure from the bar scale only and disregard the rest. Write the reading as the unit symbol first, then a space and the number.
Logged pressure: bar 5.75
